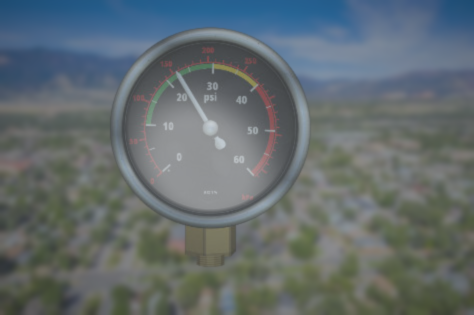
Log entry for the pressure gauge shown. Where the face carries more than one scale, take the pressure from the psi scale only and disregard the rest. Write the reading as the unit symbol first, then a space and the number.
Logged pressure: psi 22.5
